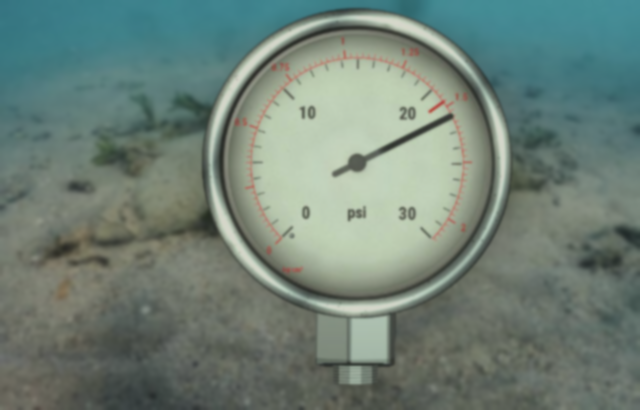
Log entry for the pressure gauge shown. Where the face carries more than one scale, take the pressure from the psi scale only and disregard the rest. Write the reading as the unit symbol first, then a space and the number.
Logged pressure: psi 22
